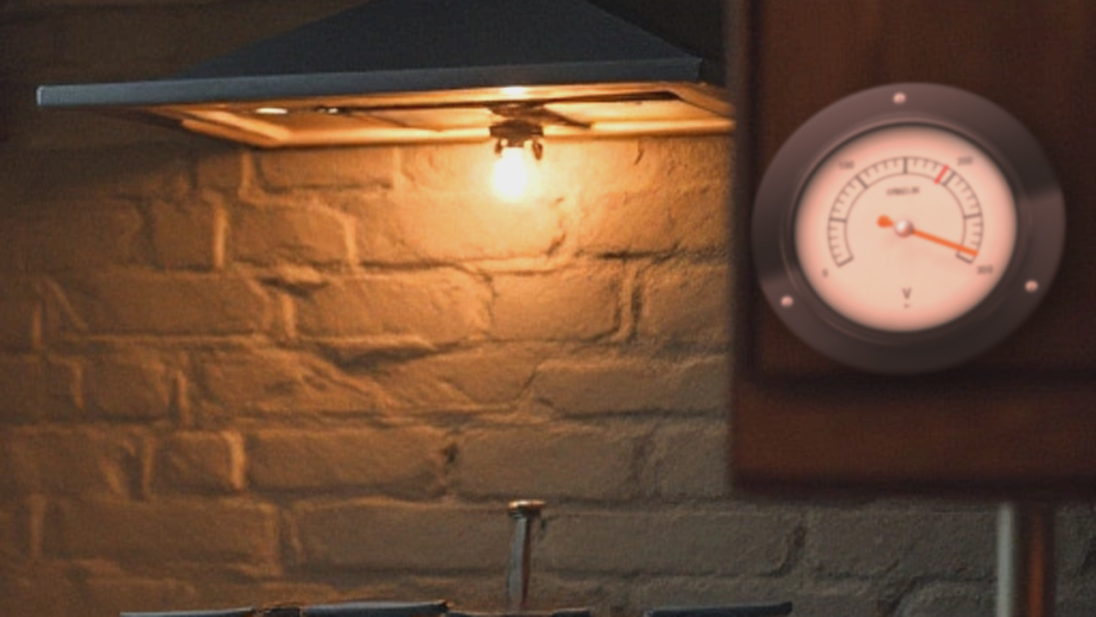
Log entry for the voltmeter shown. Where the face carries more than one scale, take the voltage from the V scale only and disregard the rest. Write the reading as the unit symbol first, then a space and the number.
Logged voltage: V 290
